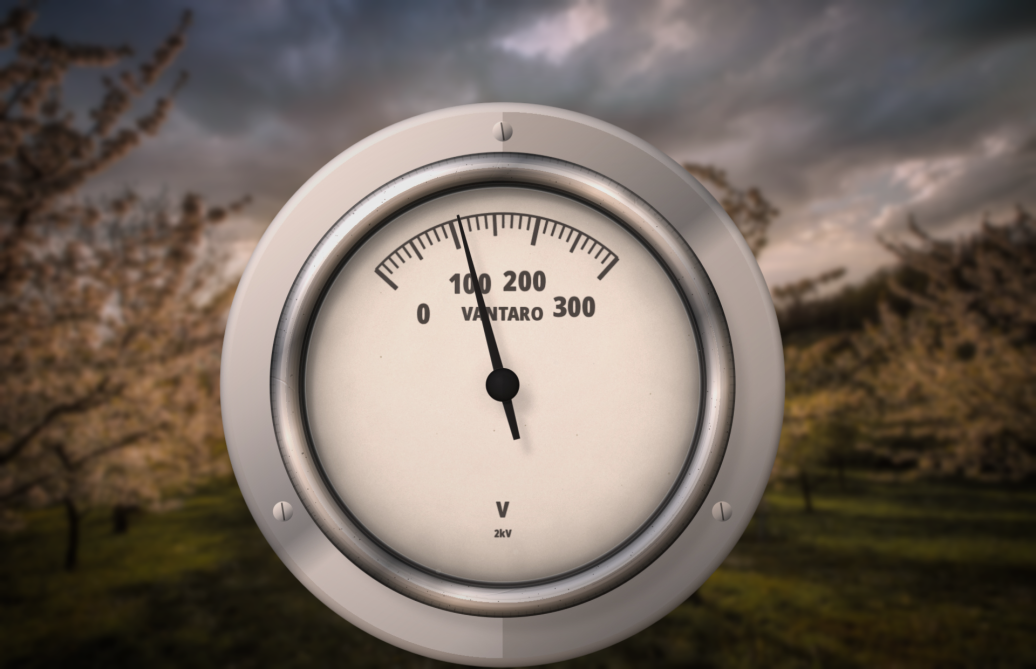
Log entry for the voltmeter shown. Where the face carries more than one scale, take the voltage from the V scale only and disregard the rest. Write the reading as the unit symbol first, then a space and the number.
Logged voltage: V 110
